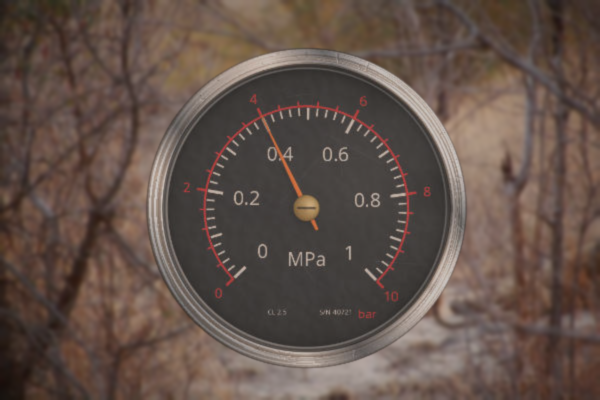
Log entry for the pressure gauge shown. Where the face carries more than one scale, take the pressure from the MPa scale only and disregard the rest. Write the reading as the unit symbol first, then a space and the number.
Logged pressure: MPa 0.4
